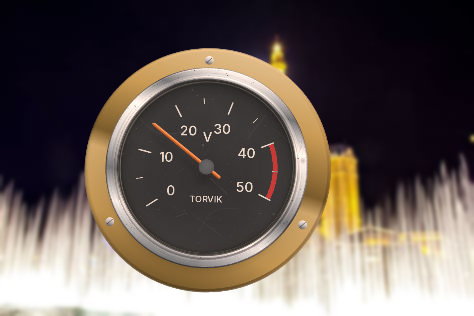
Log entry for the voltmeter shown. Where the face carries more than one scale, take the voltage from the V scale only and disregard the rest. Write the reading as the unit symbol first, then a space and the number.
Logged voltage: V 15
